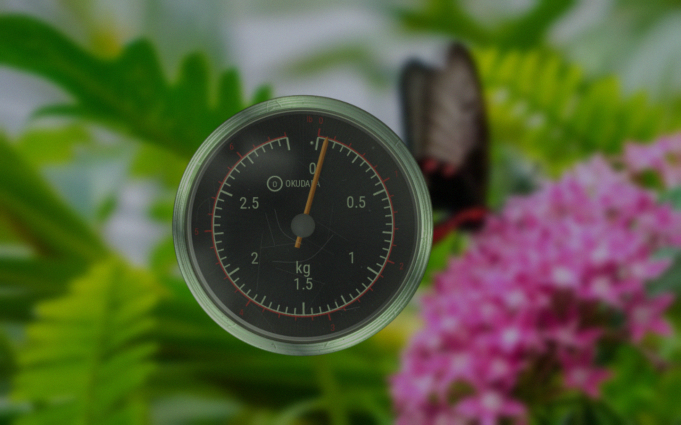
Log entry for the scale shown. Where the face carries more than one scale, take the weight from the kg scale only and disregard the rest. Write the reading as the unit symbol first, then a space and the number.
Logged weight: kg 0.05
